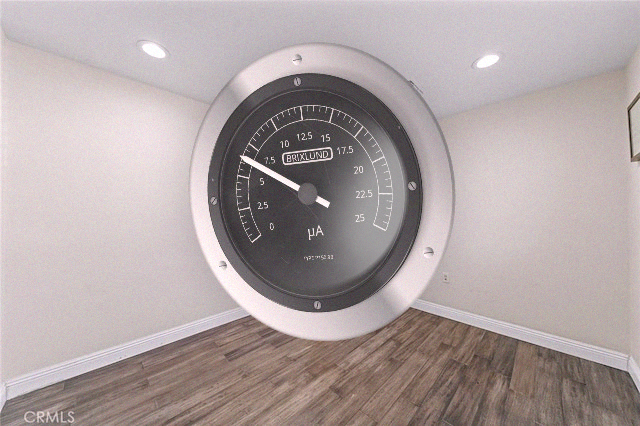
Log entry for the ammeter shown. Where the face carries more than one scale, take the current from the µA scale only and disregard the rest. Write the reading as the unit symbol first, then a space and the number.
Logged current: µA 6.5
